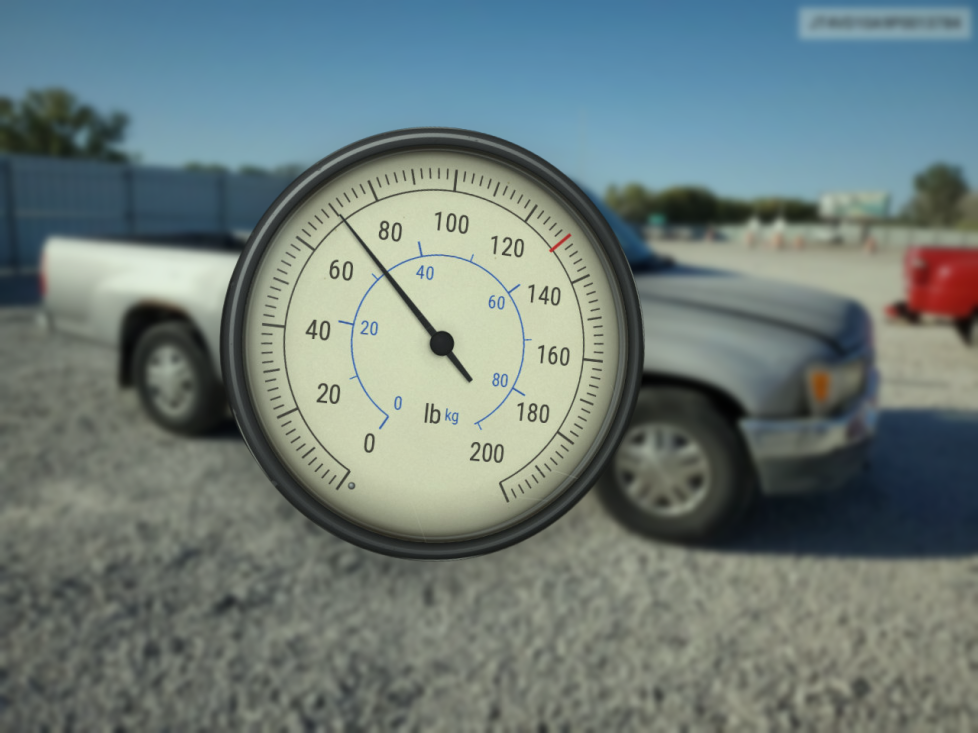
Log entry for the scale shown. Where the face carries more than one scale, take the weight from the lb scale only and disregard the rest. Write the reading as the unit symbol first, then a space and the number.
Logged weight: lb 70
